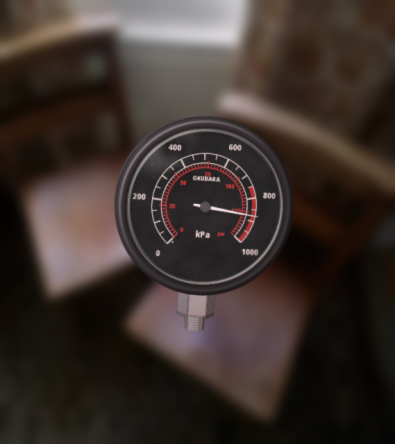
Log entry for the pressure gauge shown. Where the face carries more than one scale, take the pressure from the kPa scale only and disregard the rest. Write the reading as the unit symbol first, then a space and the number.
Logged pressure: kPa 875
